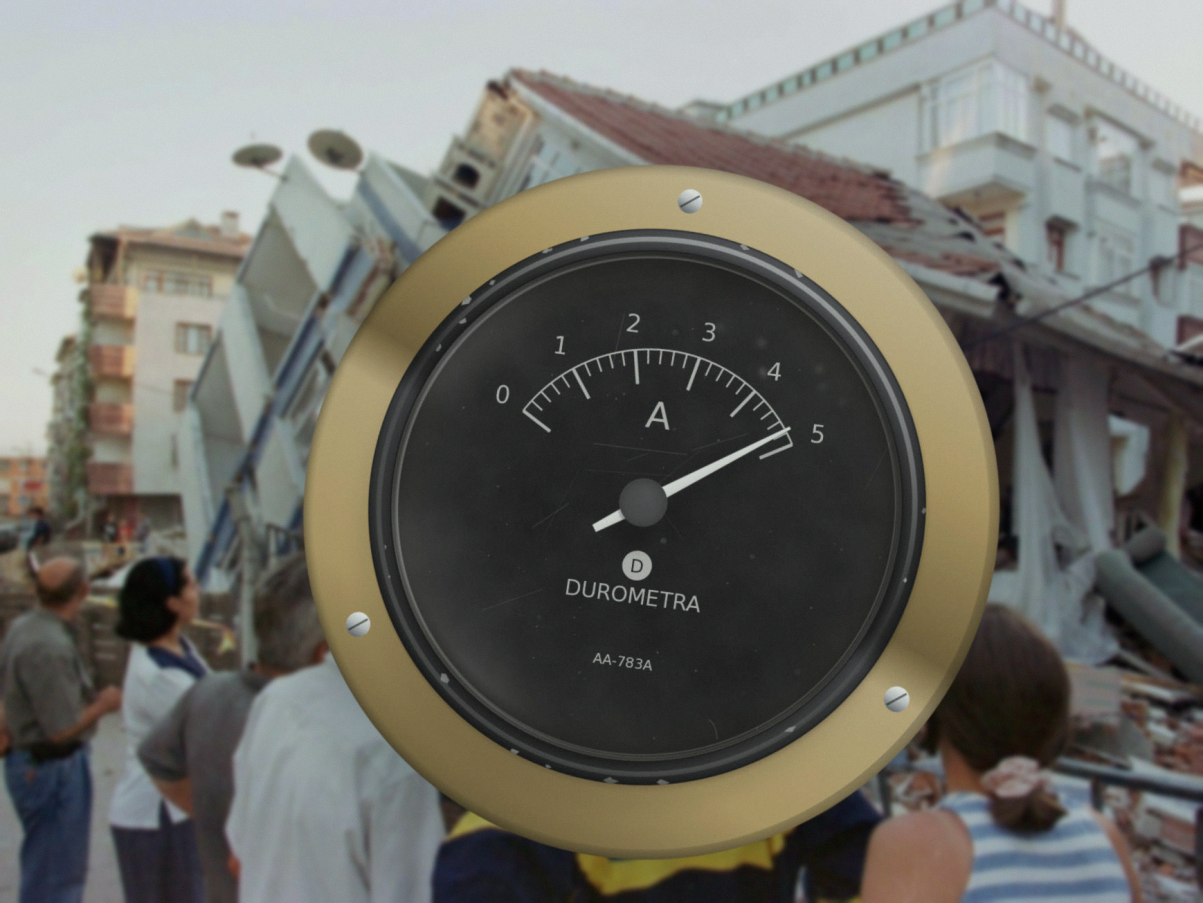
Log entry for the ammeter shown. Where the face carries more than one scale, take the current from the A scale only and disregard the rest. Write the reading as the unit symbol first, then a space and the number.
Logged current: A 4.8
